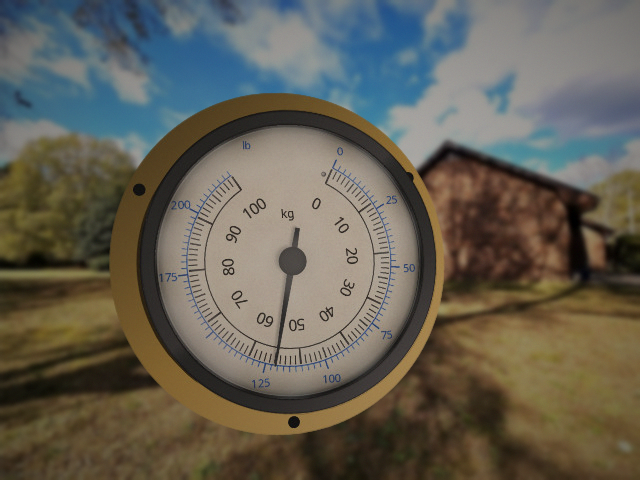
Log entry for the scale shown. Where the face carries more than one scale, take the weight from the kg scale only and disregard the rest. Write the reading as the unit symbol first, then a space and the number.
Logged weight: kg 55
